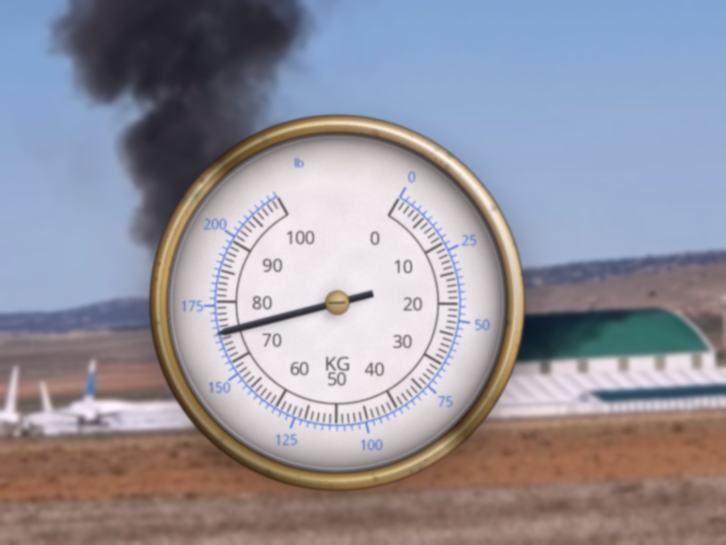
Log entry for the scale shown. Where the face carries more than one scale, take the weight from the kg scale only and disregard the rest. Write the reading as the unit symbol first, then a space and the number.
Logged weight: kg 75
